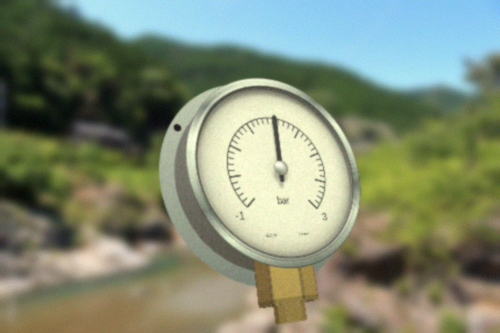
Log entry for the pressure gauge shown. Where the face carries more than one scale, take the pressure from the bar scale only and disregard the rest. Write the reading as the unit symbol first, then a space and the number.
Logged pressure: bar 1
